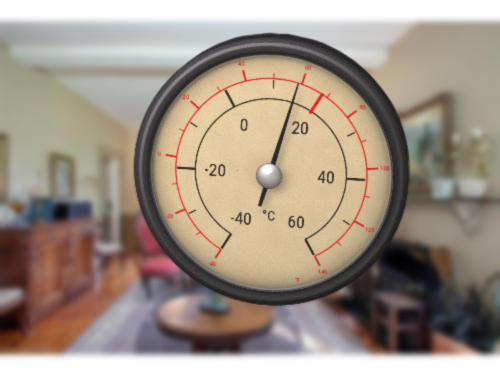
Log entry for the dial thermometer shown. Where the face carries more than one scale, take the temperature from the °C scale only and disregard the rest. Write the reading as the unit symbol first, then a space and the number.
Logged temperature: °C 15
